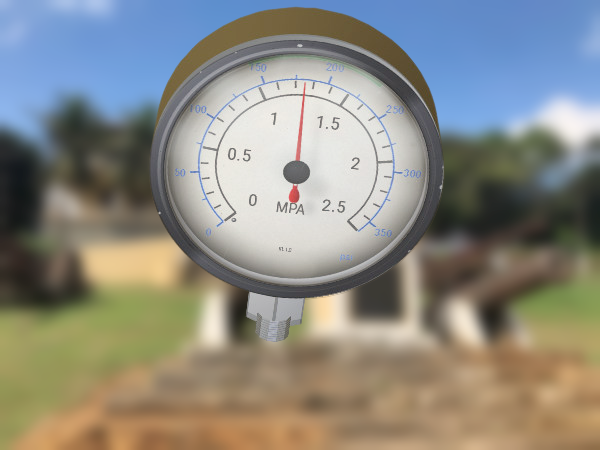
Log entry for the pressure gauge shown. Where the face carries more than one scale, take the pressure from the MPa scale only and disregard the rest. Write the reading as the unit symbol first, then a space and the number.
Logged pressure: MPa 1.25
